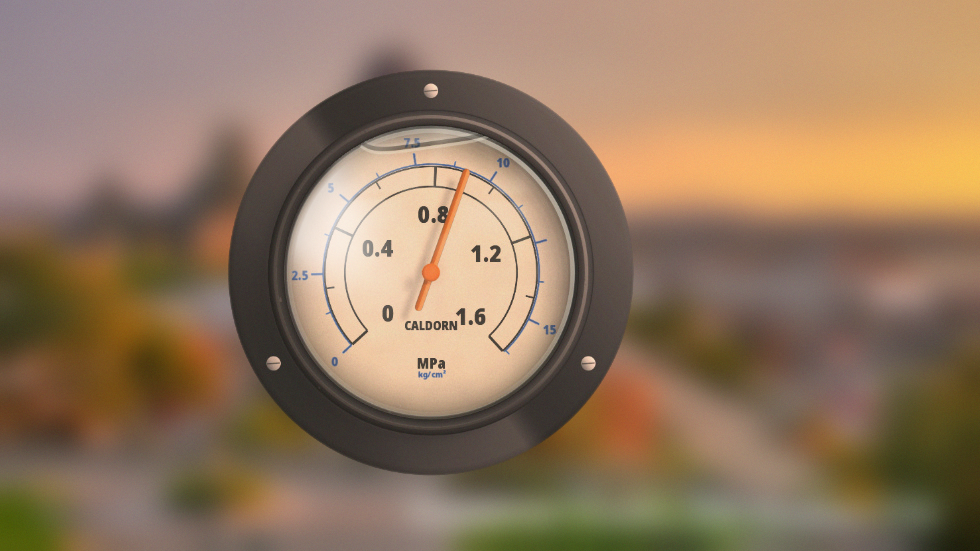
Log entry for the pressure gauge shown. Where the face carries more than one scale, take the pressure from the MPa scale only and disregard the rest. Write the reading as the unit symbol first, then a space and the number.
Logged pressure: MPa 0.9
